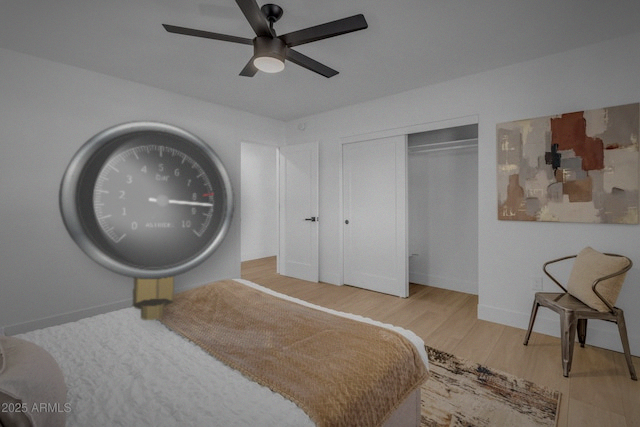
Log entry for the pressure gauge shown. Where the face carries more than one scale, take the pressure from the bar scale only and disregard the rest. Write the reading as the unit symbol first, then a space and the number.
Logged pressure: bar 8.5
